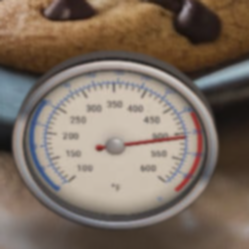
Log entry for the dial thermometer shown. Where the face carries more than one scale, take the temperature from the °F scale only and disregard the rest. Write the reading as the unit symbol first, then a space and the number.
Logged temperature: °F 500
